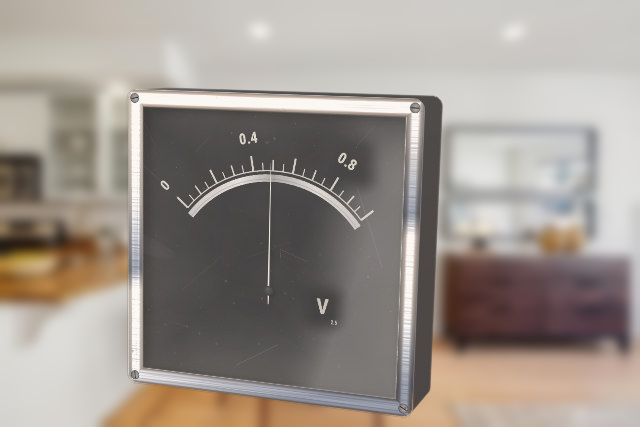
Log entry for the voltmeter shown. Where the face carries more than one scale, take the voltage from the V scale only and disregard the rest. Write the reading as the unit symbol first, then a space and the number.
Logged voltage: V 0.5
